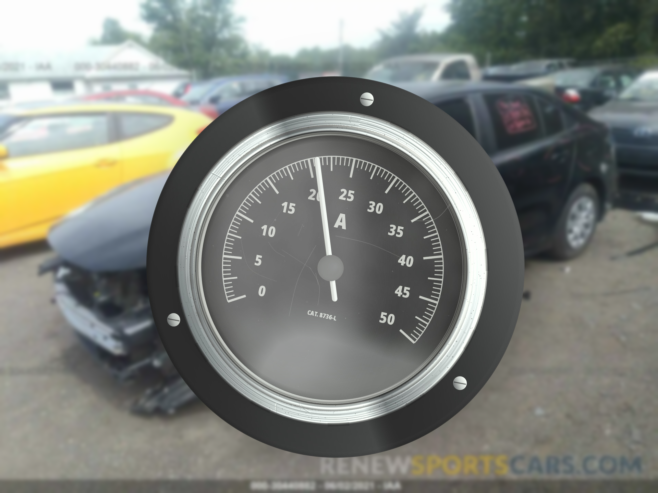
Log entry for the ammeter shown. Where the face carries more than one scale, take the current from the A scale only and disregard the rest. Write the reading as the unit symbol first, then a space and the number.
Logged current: A 21
